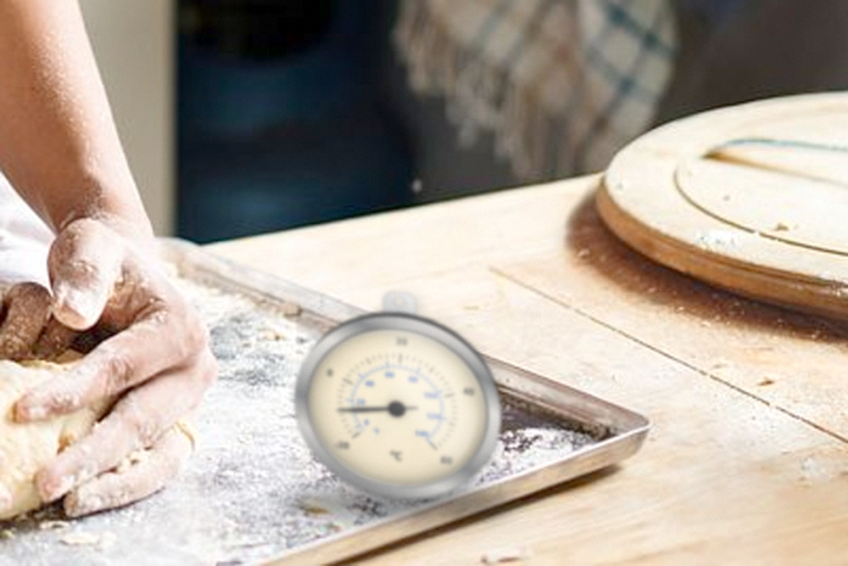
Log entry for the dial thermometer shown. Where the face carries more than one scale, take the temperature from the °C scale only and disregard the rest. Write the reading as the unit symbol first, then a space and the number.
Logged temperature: °C -10
